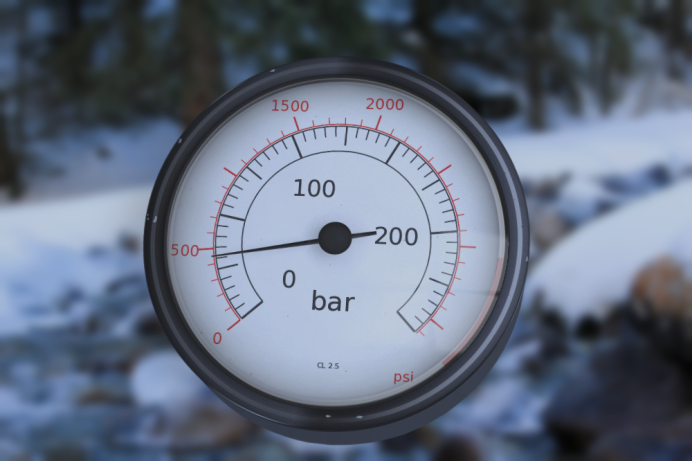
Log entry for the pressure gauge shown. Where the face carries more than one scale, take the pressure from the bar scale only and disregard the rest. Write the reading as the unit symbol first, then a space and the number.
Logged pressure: bar 30
